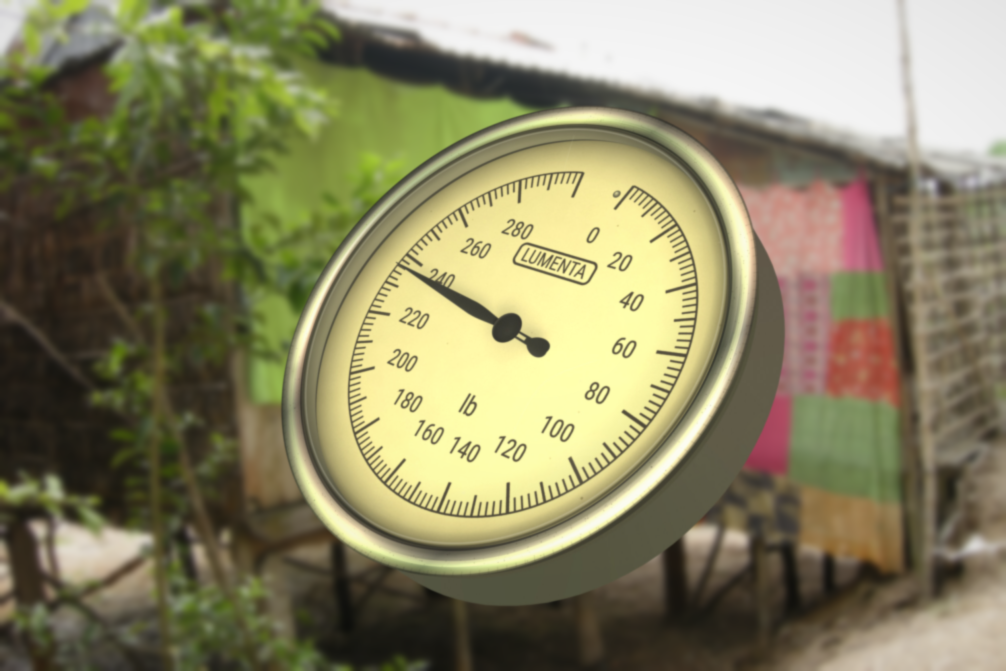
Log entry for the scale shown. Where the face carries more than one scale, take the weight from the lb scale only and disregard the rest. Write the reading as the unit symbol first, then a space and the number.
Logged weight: lb 236
